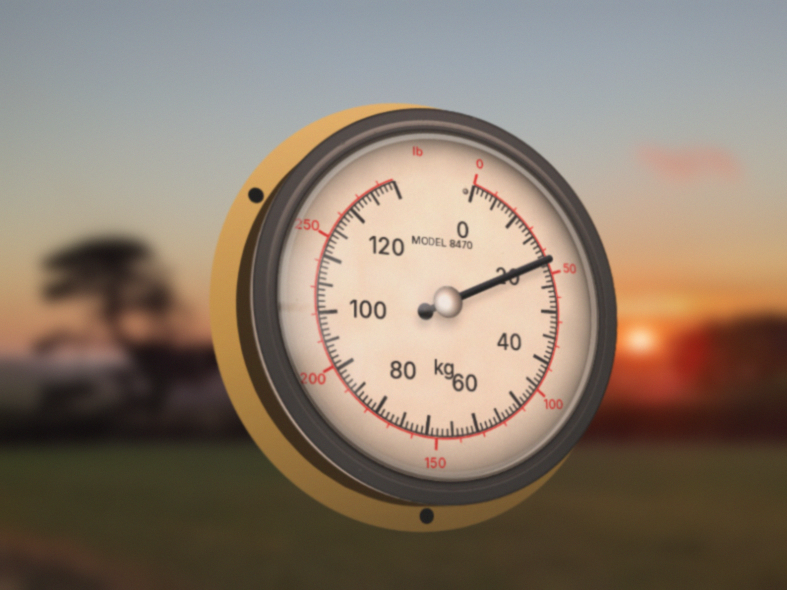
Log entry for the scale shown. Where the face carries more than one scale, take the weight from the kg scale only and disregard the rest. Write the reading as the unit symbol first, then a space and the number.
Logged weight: kg 20
